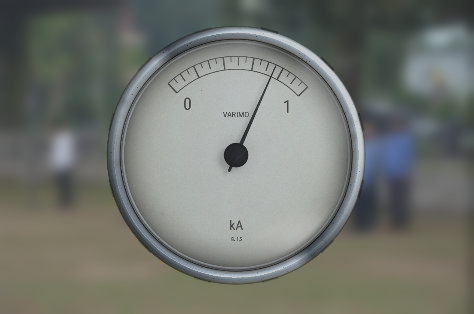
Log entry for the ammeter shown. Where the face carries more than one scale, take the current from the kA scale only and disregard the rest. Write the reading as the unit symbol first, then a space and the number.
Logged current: kA 0.75
